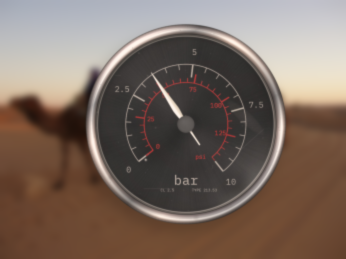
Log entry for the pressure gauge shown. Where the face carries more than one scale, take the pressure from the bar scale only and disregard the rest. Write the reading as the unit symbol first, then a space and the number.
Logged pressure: bar 3.5
